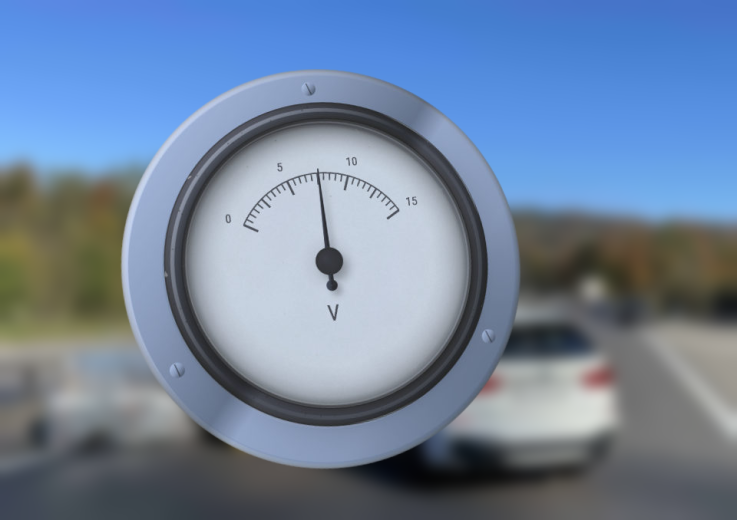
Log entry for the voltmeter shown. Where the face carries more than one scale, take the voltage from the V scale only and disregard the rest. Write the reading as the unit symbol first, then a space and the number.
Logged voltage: V 7.5
